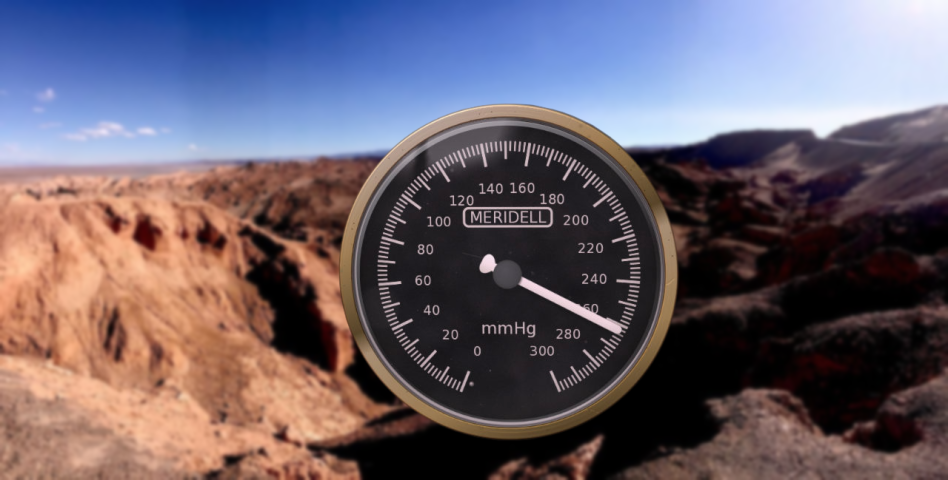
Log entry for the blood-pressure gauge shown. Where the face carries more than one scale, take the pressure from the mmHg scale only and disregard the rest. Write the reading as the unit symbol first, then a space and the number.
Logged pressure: mmHg 262
